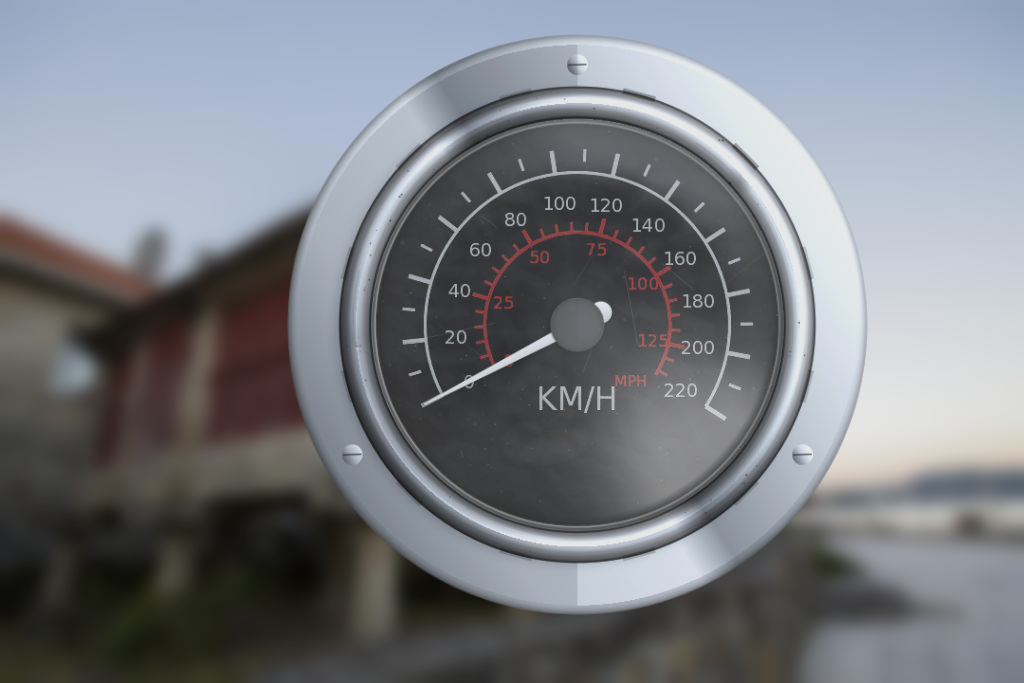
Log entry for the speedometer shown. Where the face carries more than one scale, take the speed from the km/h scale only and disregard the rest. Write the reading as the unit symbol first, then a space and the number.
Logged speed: km/h 0
